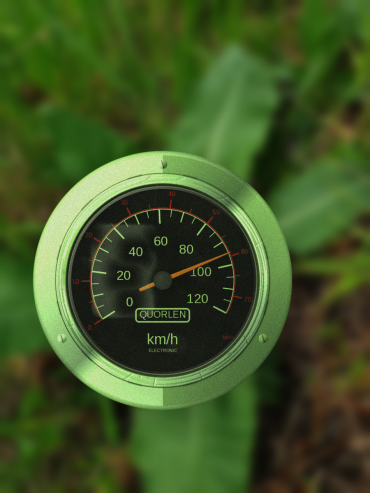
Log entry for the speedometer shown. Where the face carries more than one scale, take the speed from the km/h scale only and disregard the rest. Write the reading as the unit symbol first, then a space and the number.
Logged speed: km/h 95
